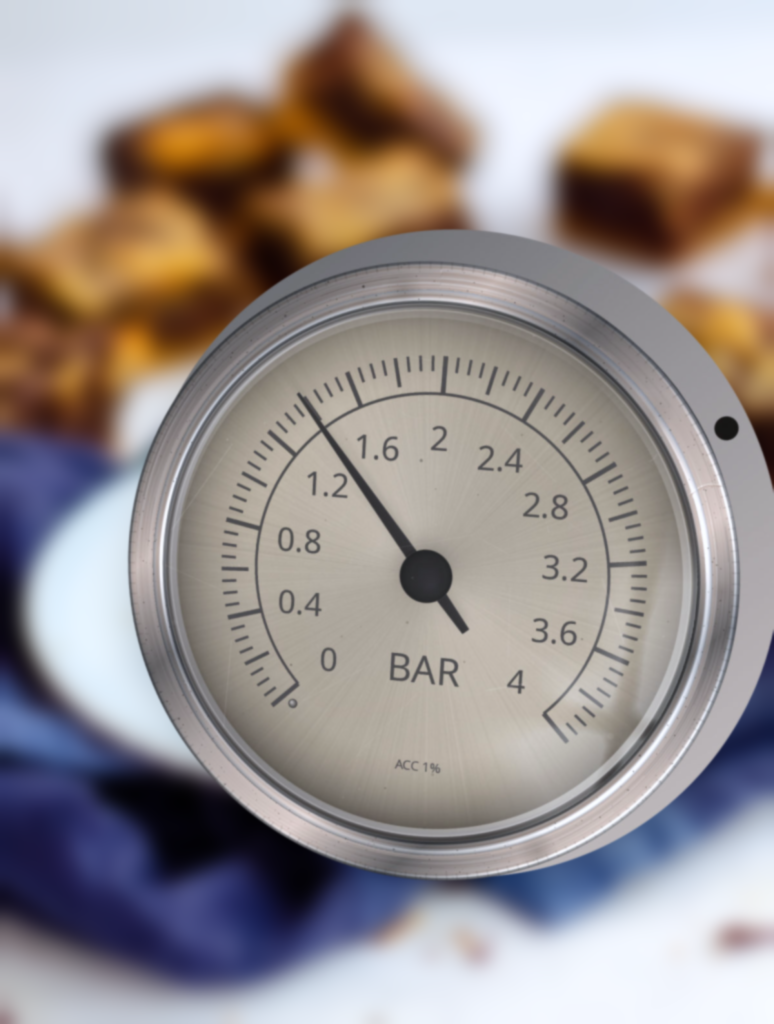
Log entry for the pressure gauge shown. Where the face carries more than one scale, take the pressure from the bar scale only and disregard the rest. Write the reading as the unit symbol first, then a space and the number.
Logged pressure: bar 1.4
